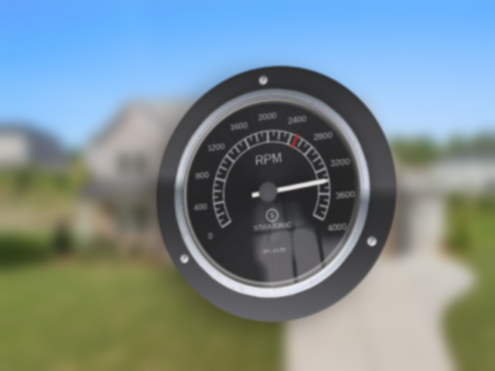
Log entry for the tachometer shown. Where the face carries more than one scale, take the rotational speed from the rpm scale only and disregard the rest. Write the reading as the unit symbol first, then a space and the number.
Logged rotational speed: rpm 3400
